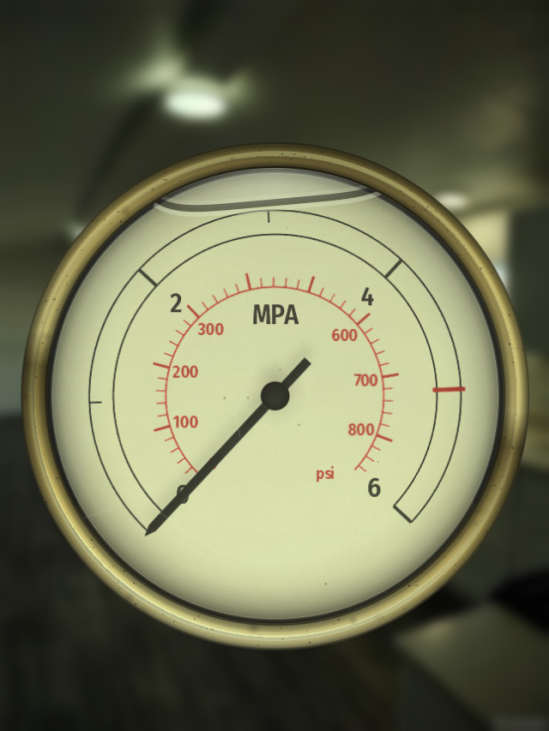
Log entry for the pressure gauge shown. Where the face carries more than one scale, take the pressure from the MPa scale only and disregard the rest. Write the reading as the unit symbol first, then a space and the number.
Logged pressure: MPa 0
